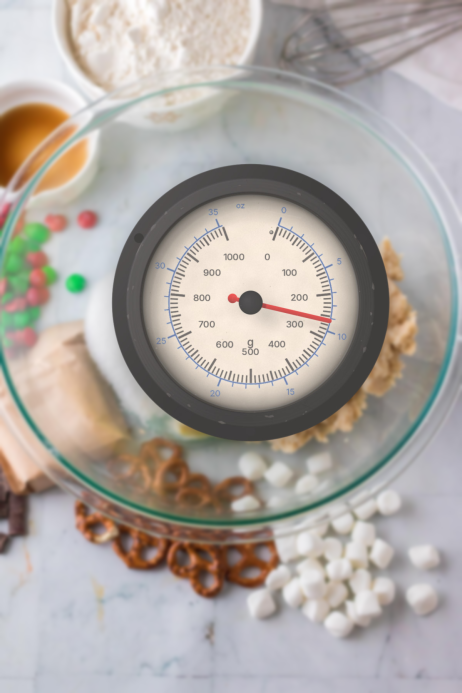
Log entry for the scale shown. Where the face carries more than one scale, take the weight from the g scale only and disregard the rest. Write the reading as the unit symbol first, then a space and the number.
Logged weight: g 260
